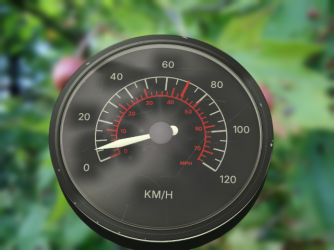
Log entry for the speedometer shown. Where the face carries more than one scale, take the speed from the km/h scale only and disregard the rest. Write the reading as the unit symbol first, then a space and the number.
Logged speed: km/h 5
